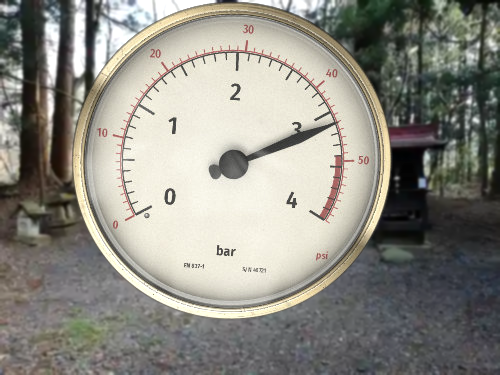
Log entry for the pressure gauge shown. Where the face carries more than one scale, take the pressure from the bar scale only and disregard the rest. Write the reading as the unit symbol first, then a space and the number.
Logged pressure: bar 3.1
